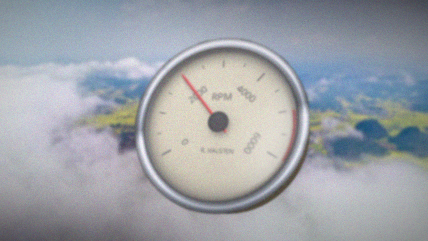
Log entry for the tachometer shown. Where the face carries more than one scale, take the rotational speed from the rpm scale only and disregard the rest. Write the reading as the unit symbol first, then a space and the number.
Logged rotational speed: rpm 2000
